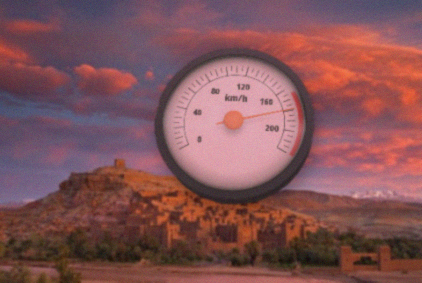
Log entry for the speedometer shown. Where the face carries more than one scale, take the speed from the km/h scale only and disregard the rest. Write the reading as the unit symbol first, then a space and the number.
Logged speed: km/h 180
